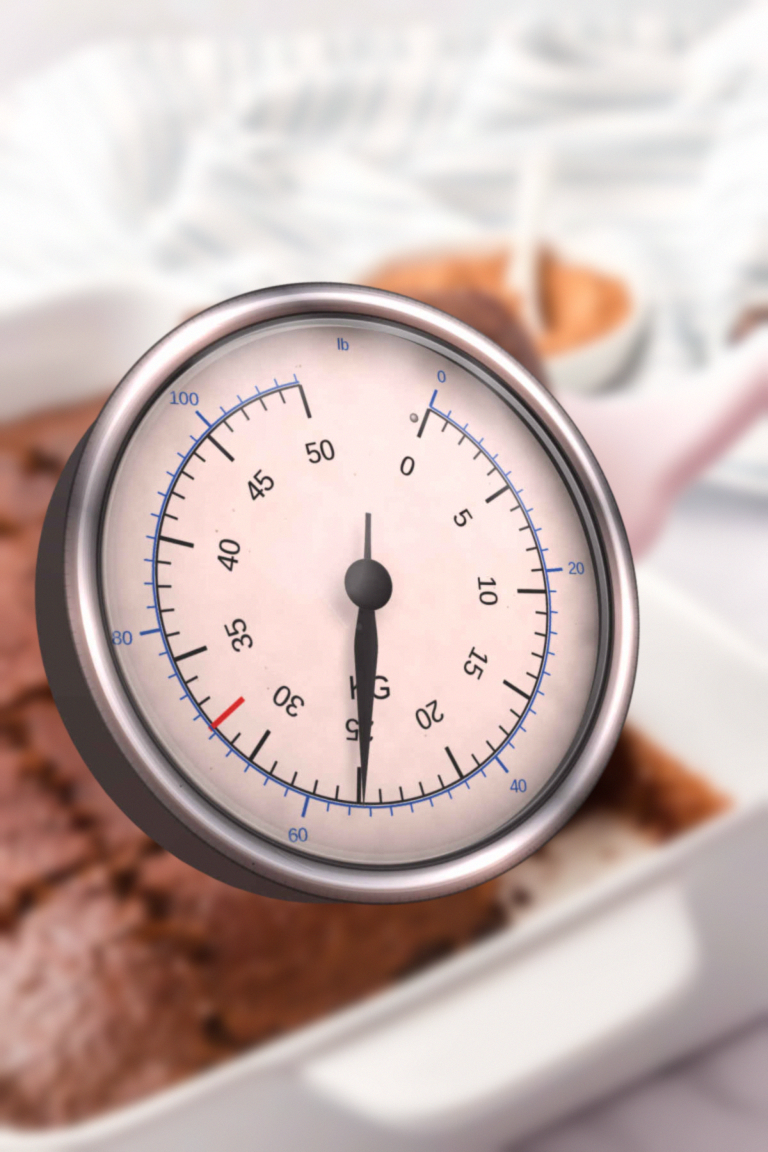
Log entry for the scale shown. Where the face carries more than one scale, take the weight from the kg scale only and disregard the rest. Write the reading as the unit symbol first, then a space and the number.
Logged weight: kg 25
